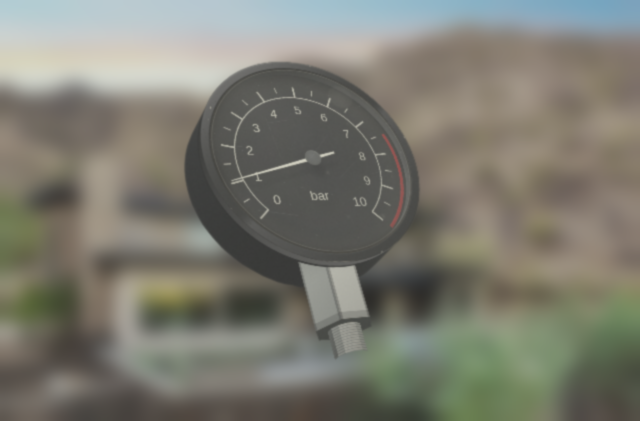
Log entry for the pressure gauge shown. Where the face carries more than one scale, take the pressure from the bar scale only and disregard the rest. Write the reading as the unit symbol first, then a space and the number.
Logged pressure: bar 1
